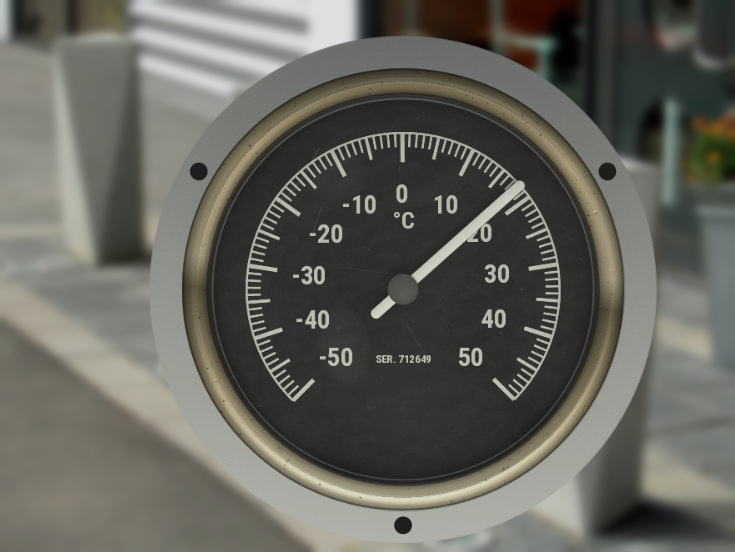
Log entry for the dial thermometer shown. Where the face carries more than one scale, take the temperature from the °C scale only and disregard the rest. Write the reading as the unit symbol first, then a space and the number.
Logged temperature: °C 18
